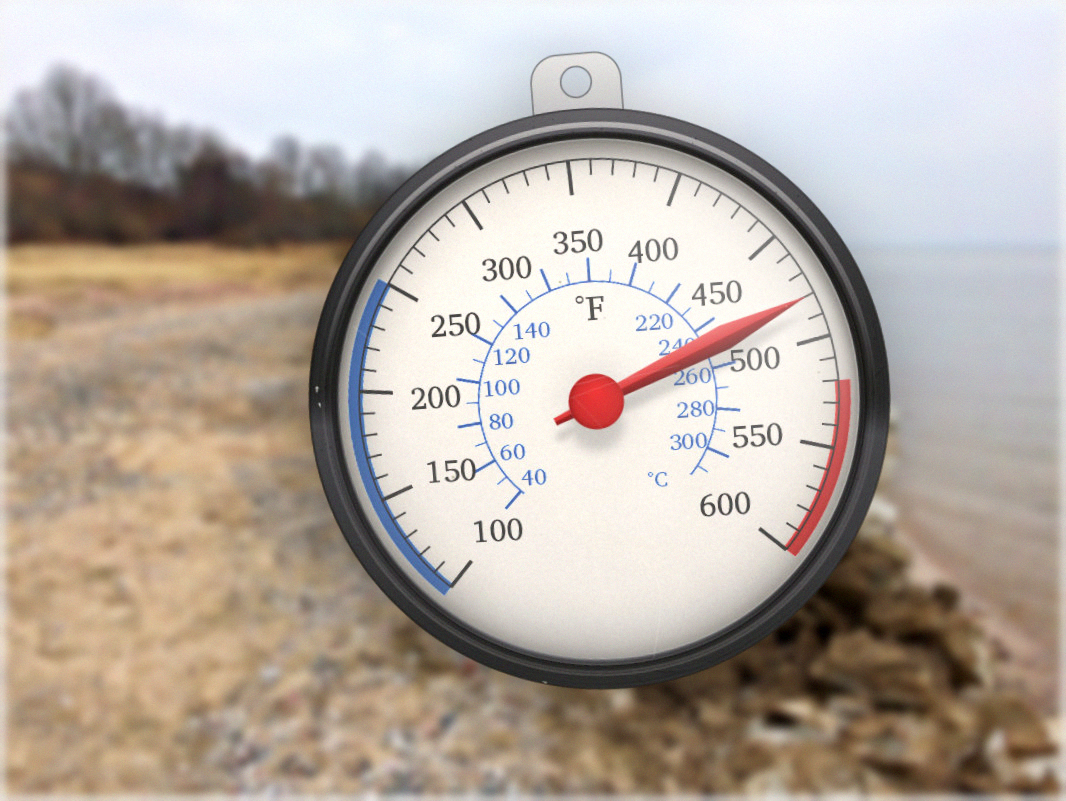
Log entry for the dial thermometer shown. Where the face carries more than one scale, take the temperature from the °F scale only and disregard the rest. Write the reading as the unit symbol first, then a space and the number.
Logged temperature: °F 480
